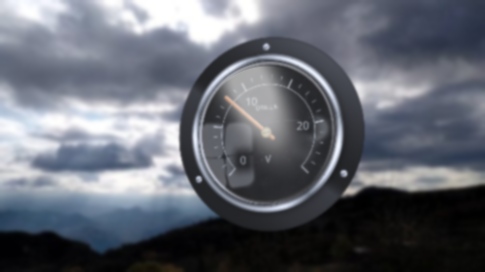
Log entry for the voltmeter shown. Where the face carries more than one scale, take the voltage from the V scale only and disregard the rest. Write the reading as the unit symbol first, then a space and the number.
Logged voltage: V 8
